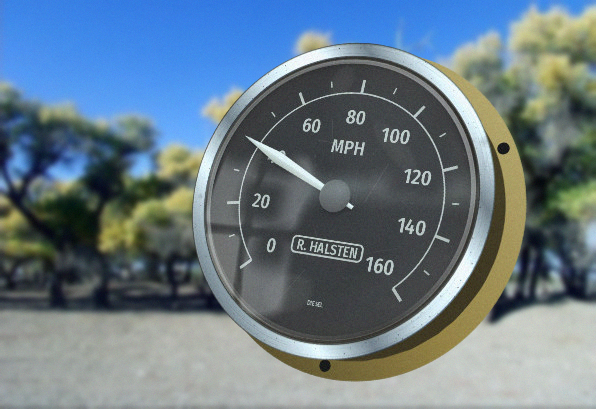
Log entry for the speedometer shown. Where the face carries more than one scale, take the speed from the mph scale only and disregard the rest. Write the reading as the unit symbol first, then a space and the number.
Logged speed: mph 40
